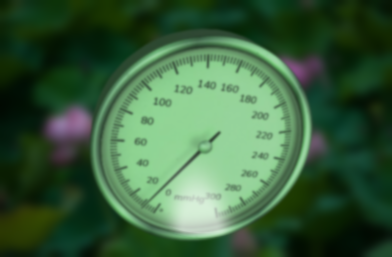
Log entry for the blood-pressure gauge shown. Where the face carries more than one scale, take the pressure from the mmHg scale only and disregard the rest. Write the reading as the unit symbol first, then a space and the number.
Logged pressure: mmHg 10
